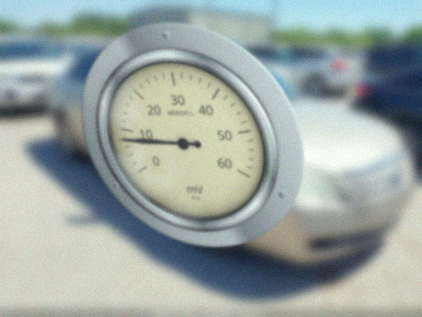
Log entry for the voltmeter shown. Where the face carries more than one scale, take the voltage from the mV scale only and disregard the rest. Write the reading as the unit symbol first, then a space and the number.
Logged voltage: mV 8
